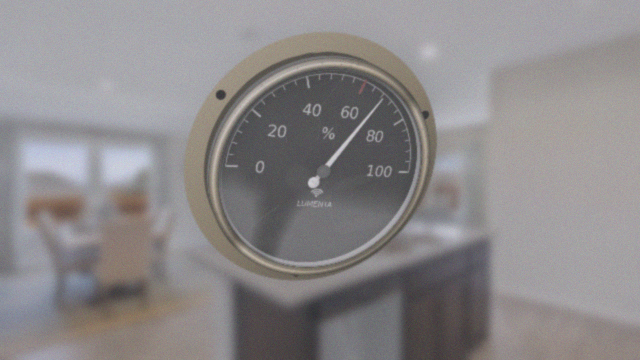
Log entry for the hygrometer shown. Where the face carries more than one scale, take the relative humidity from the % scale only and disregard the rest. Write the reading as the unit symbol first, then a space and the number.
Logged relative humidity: % 68
